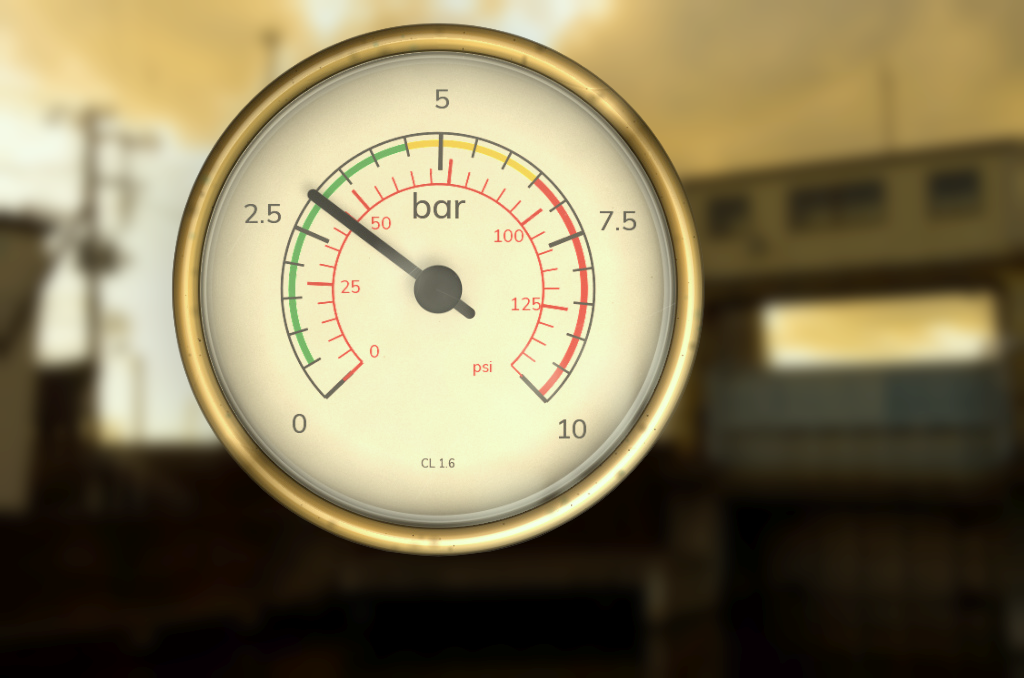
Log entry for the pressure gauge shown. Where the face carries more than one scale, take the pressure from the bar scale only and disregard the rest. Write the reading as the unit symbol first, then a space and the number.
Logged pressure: bar 3
